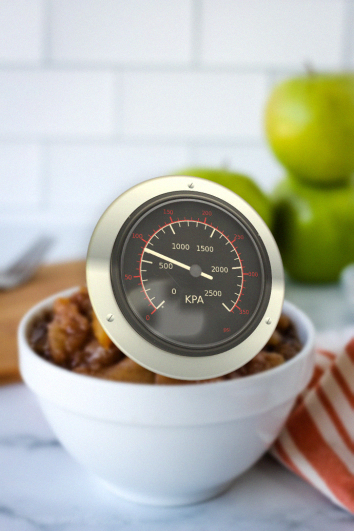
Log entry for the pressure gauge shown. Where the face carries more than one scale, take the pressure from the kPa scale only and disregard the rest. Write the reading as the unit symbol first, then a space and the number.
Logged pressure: kPa 600
